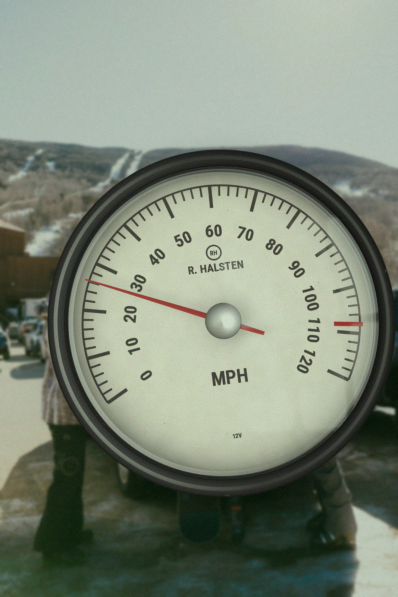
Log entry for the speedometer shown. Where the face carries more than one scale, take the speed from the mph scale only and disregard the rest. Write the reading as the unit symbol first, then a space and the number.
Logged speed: mph 26
